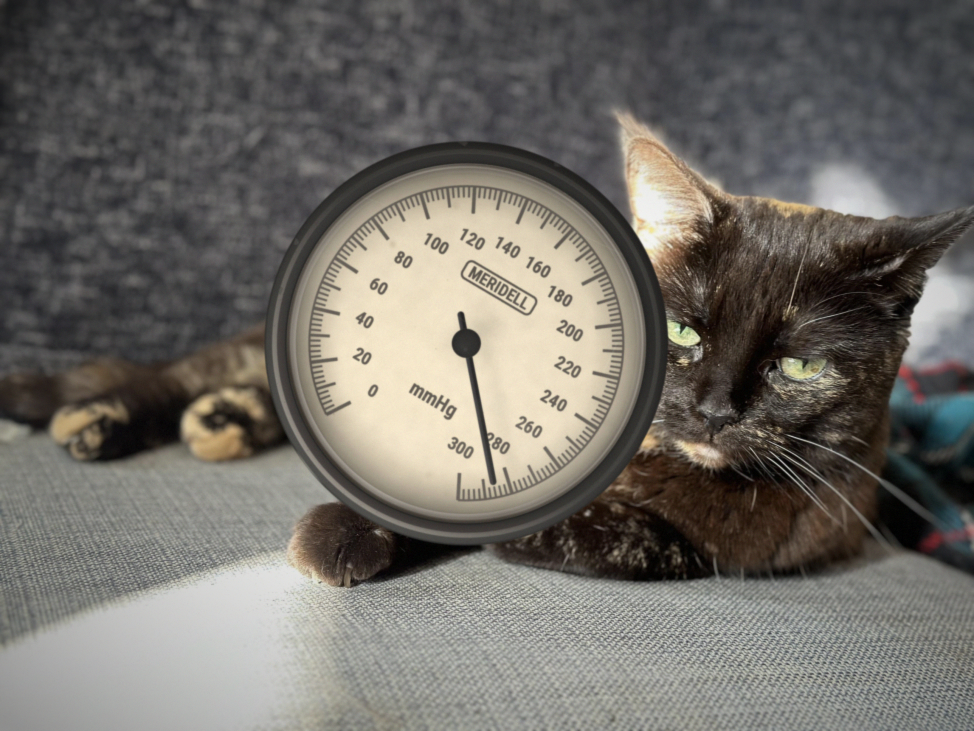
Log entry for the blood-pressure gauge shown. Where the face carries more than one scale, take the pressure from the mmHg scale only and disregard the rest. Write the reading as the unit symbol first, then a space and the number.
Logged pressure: mmHg 286
